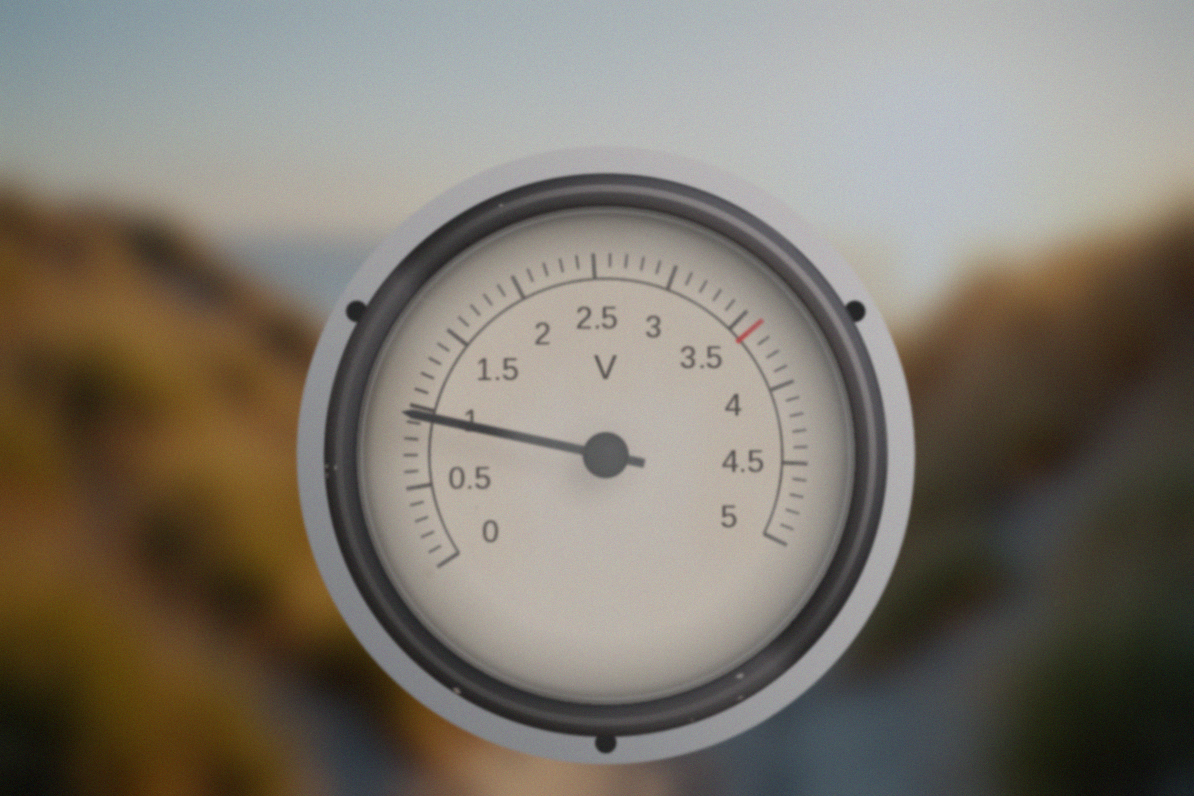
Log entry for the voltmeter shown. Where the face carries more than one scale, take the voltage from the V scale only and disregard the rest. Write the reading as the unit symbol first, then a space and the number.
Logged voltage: V 0.95
